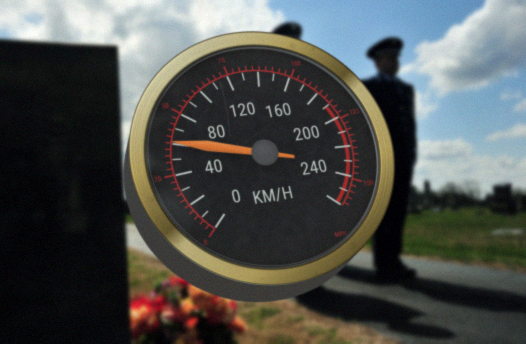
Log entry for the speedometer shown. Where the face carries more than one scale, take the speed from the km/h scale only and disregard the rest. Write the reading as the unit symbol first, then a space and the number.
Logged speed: km/h 60
